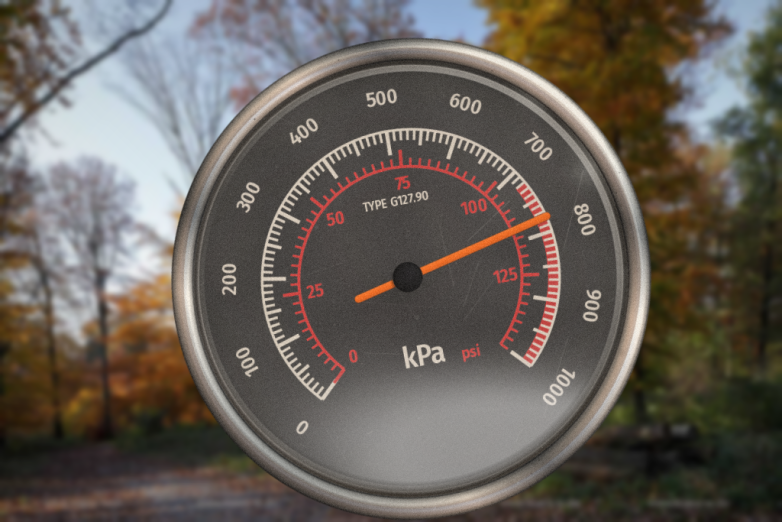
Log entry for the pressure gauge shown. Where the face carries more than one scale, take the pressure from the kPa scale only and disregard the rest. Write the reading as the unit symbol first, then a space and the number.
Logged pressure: kPa 780
